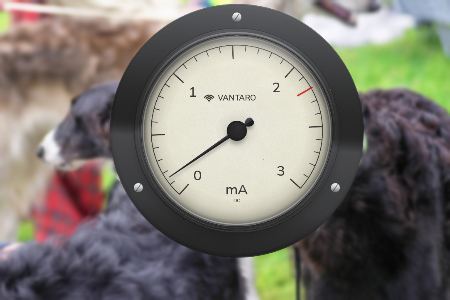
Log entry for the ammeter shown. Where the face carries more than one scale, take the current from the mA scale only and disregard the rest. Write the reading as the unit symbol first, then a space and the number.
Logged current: mA 0.15
